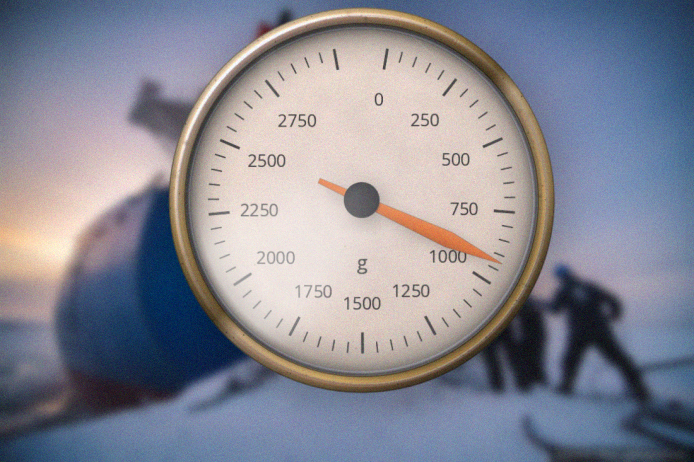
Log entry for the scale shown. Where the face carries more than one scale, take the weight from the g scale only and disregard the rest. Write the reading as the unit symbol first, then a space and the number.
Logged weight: g 925
